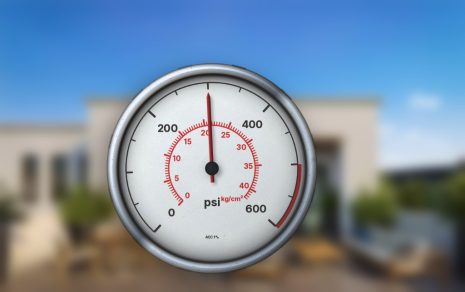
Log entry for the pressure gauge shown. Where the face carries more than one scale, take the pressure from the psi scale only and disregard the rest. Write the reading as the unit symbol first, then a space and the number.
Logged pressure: psi 300
